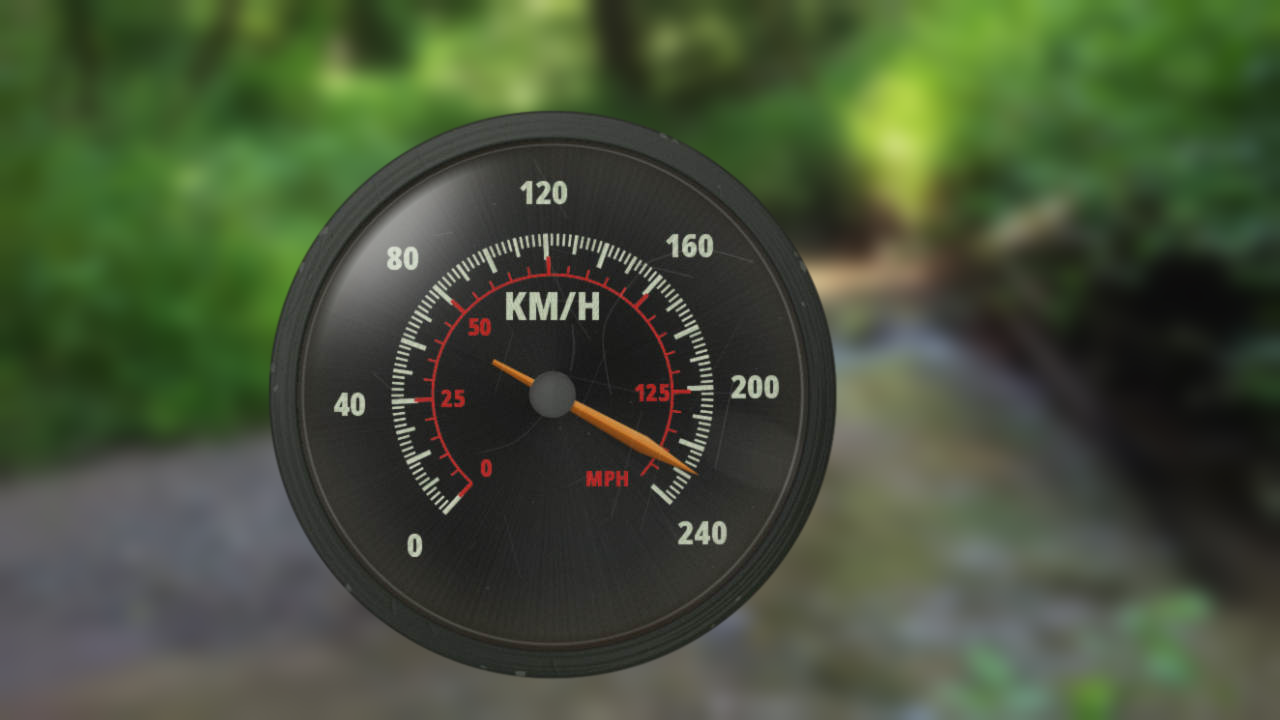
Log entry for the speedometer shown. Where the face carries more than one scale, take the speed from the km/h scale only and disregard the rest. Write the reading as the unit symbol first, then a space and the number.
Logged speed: km/h 228
